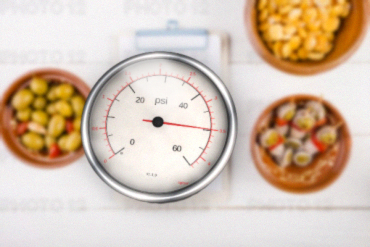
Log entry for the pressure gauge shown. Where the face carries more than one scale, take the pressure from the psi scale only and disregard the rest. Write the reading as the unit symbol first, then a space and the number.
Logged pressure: psi 50
